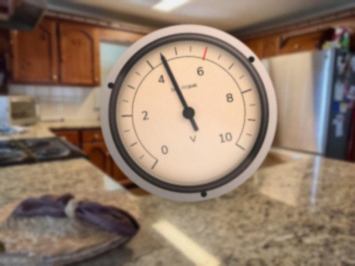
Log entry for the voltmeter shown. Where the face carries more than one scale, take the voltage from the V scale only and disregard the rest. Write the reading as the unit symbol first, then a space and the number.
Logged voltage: V 4.5
